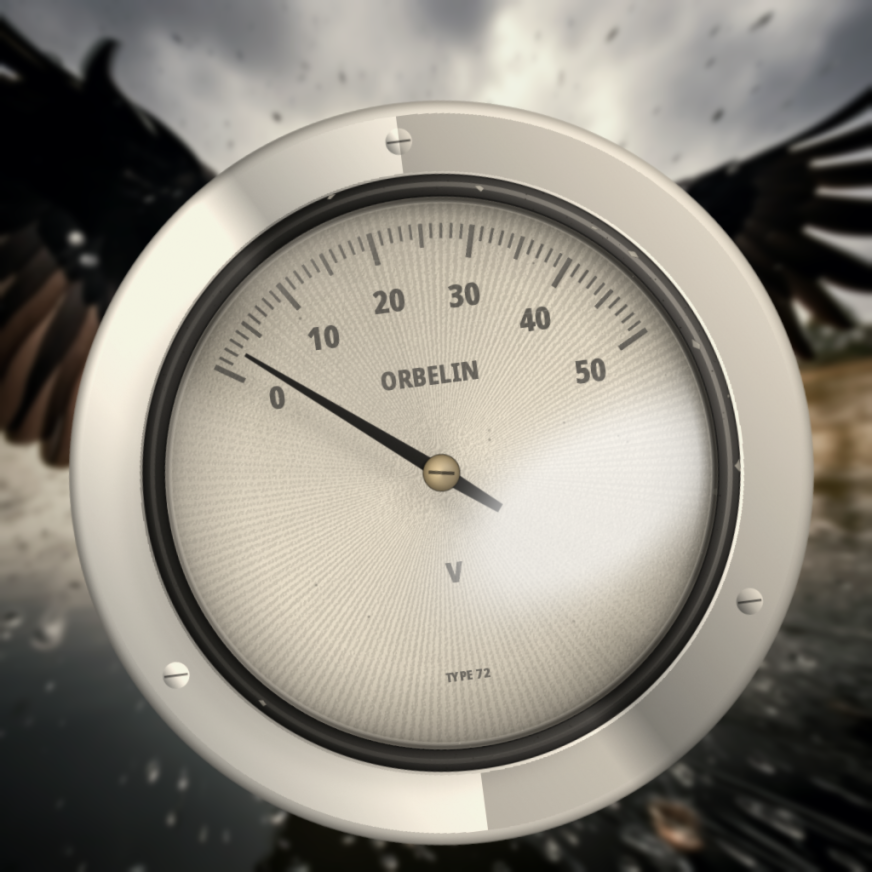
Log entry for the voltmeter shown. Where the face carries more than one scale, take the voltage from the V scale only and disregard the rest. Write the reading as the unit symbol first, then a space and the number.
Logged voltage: V 2.5
